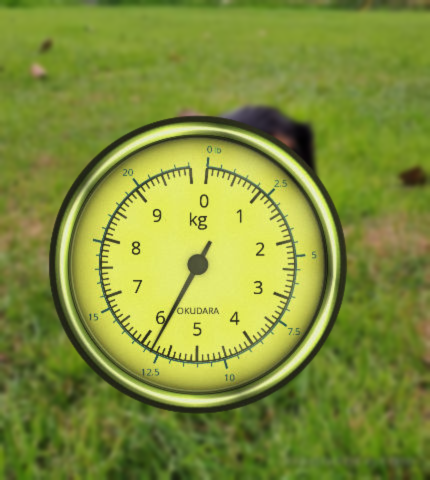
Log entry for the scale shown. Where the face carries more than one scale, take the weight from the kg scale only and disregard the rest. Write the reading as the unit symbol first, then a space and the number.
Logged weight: kg 5.8
